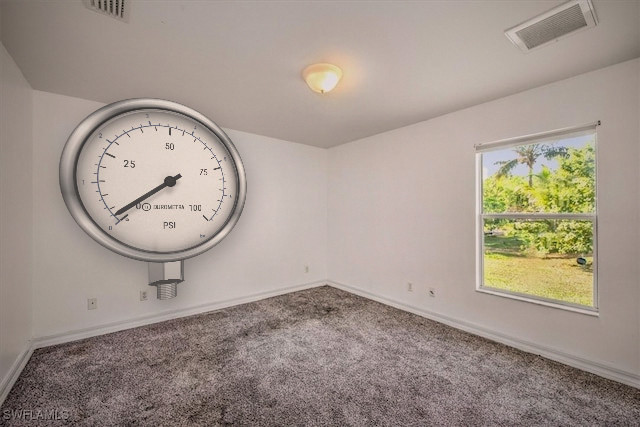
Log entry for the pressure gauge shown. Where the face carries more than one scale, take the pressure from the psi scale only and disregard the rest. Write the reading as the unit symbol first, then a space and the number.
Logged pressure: psi 2.5
